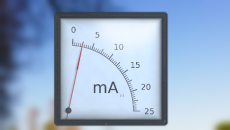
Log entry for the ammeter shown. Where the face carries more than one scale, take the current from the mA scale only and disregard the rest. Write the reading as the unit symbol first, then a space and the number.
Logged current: mA 2.5
